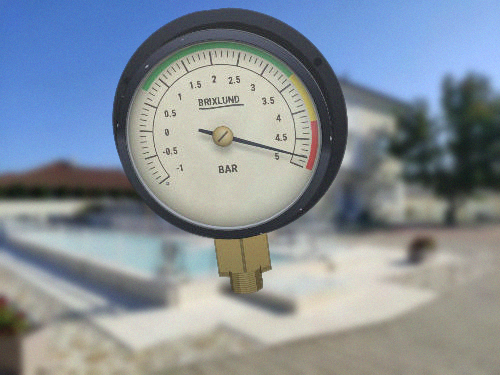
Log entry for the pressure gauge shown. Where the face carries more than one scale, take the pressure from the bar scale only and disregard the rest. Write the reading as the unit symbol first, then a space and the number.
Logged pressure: bar 4.8
